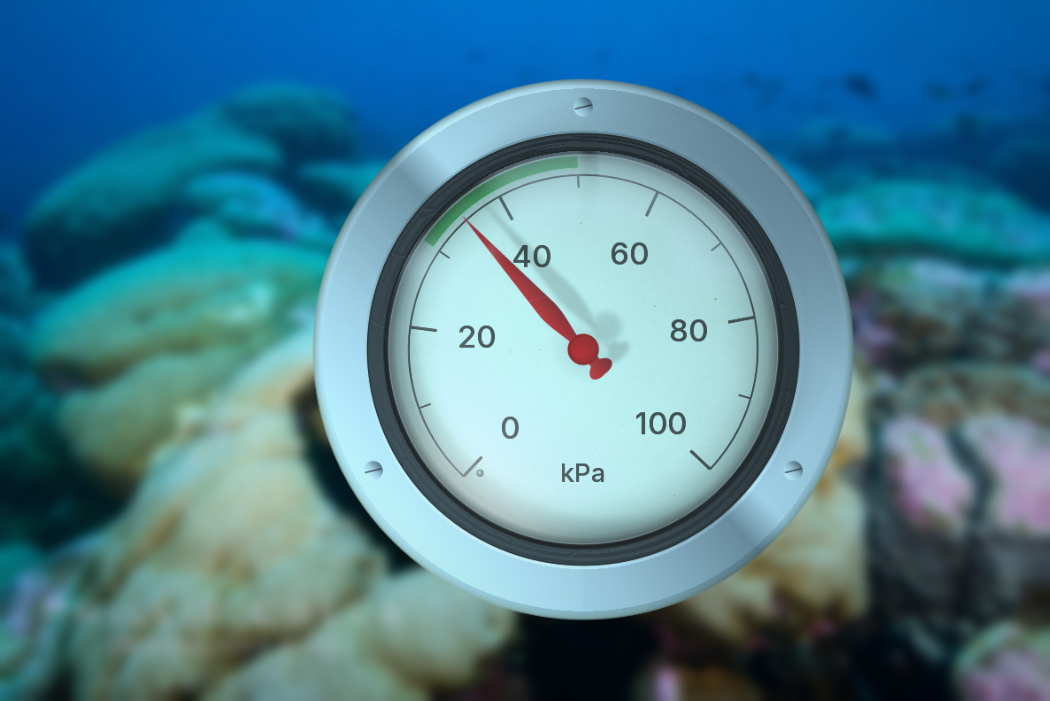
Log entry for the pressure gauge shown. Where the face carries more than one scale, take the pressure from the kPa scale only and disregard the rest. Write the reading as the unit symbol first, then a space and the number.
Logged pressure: kPa 35
